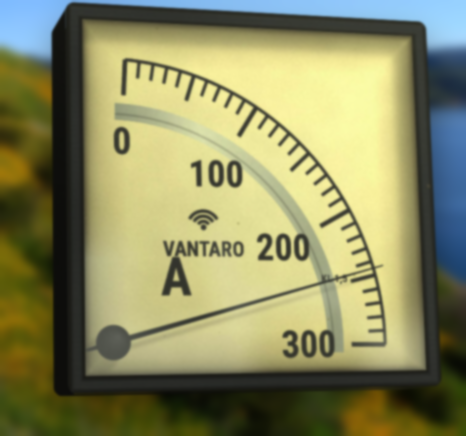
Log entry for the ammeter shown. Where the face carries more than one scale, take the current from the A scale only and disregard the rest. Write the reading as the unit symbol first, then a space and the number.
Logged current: A 245
